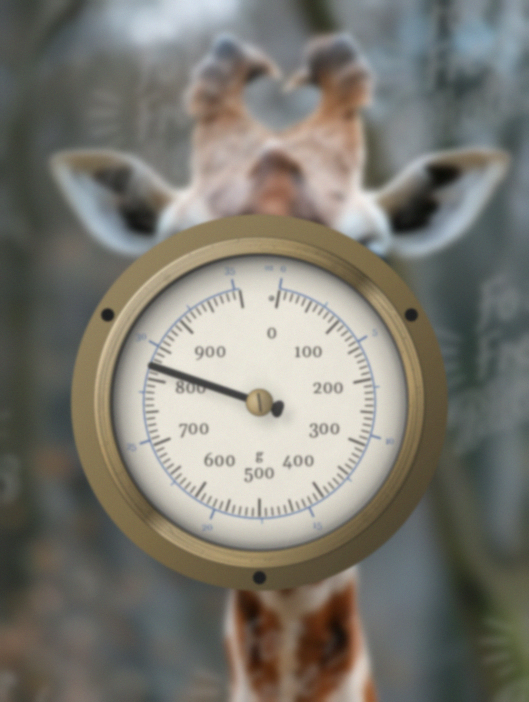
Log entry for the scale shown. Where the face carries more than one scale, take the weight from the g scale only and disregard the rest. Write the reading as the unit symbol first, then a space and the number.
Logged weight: g 820
